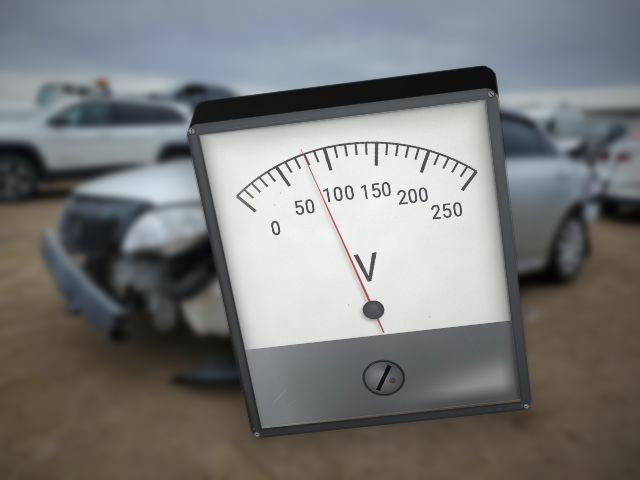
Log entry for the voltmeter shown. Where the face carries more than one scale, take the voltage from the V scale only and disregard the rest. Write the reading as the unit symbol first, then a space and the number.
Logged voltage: V 80
